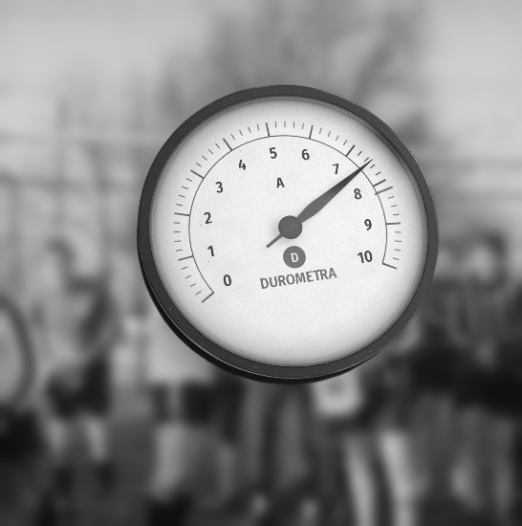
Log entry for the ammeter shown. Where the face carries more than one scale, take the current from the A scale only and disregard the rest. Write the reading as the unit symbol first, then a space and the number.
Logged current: A 7.5
